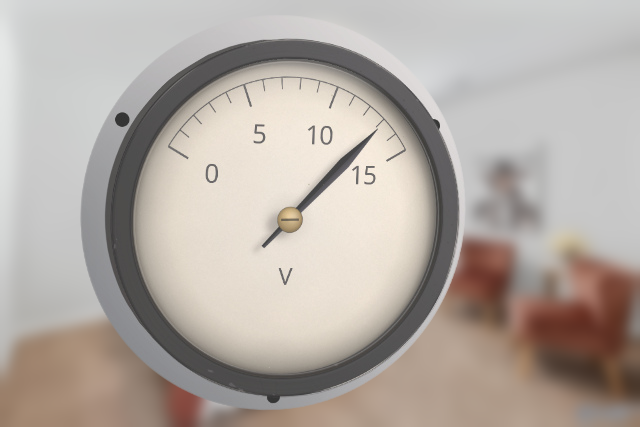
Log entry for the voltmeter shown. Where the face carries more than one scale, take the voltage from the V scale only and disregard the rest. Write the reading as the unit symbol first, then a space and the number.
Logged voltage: V 13
